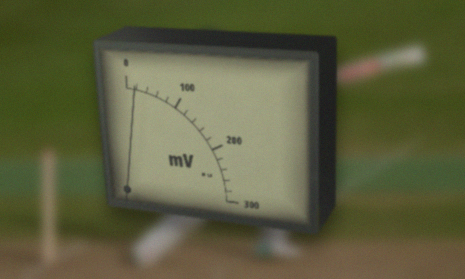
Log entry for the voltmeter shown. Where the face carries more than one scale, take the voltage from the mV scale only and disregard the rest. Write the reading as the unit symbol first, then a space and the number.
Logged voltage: mV 20
